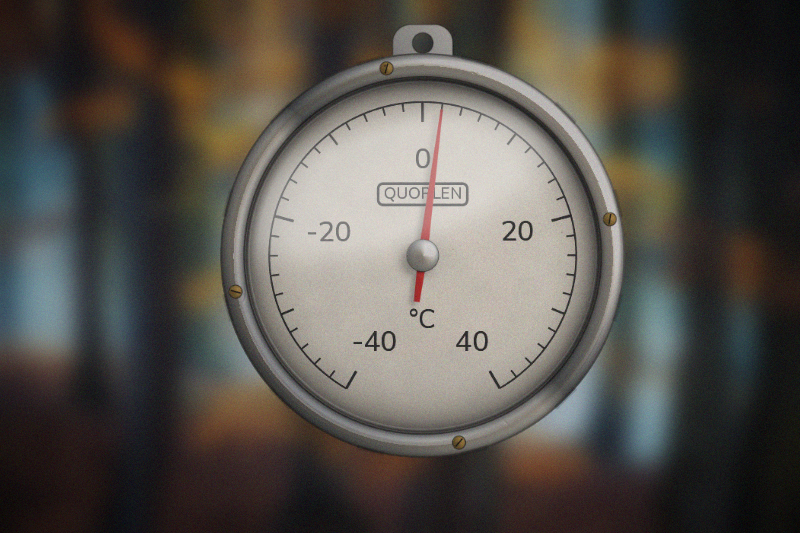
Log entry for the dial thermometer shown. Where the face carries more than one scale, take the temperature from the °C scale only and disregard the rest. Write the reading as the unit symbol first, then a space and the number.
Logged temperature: °C 2
